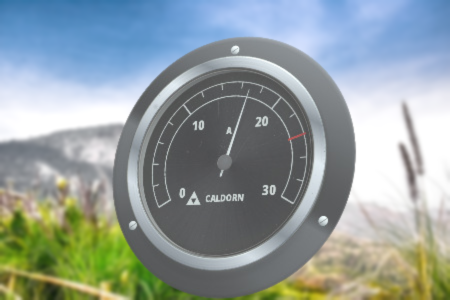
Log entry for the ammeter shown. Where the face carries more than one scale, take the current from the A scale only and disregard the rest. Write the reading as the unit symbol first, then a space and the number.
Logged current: A 17
